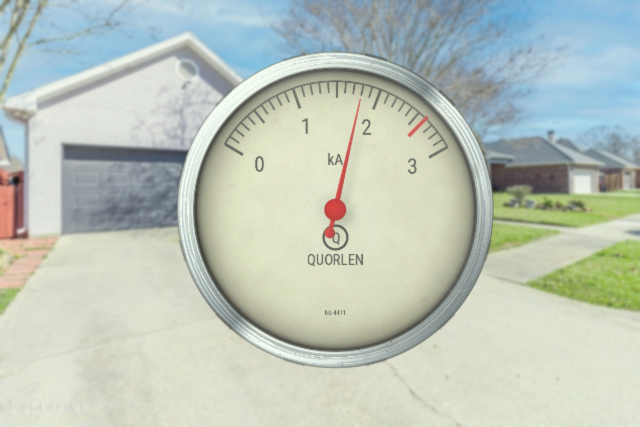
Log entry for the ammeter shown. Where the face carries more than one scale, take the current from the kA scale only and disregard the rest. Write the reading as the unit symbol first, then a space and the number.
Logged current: kA 1.8
